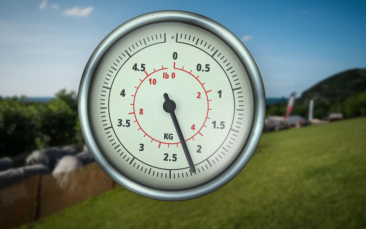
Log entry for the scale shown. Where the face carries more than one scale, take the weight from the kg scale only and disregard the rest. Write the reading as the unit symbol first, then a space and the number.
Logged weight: kg 2.2
